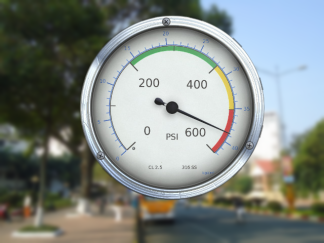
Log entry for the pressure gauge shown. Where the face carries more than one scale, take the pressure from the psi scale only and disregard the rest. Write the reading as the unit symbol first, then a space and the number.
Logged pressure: psi 550
